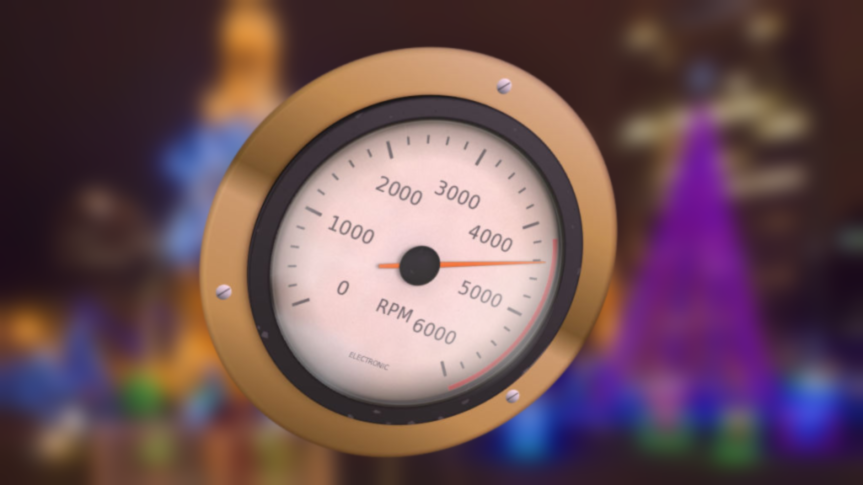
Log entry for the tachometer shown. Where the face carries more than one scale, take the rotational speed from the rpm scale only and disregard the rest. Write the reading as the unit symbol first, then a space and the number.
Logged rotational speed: rpm 4400
